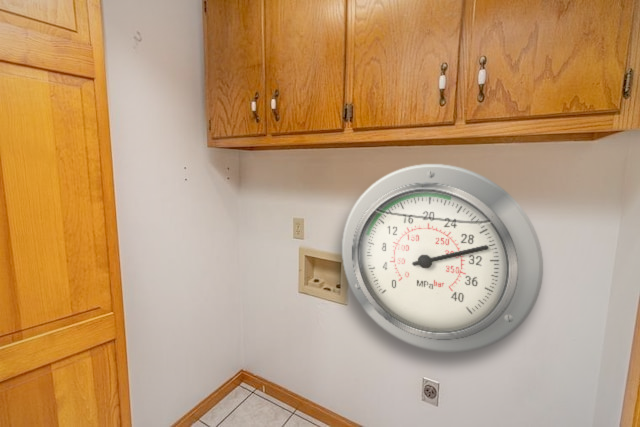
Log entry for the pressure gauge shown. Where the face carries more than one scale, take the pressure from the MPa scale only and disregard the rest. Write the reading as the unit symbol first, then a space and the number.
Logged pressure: MPa 30
